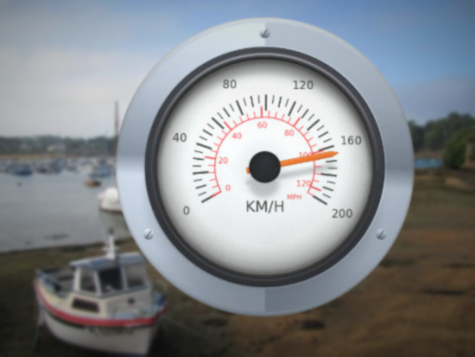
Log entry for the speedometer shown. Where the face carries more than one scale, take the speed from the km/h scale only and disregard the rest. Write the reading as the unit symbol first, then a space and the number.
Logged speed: km/h 165
